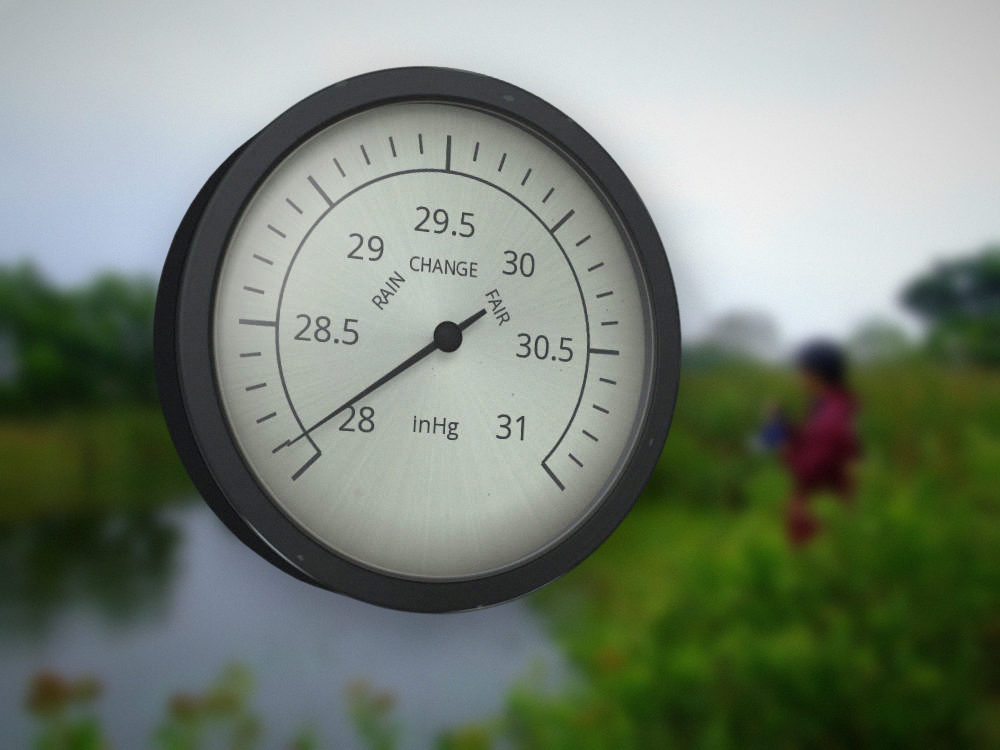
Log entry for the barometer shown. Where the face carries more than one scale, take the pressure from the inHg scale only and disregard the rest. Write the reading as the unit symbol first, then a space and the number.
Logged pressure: inHg 28.1
